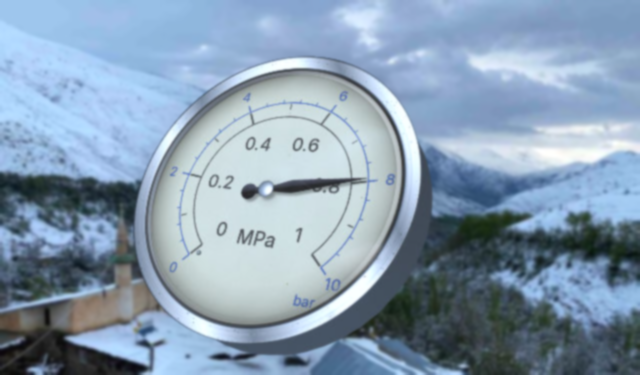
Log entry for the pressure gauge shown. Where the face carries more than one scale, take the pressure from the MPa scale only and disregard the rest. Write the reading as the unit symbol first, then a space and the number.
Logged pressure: MPa 0.8
